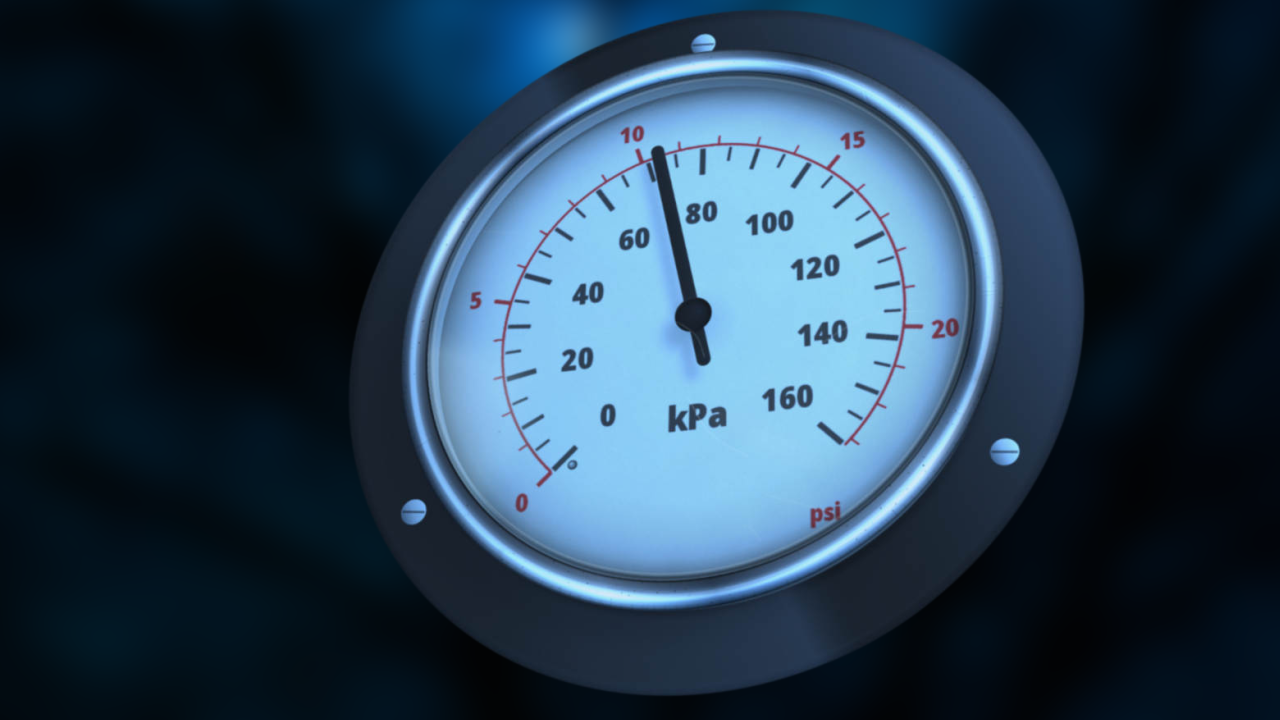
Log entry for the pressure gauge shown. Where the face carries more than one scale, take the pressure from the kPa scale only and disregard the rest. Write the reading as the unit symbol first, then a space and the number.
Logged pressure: kPa 72.5
